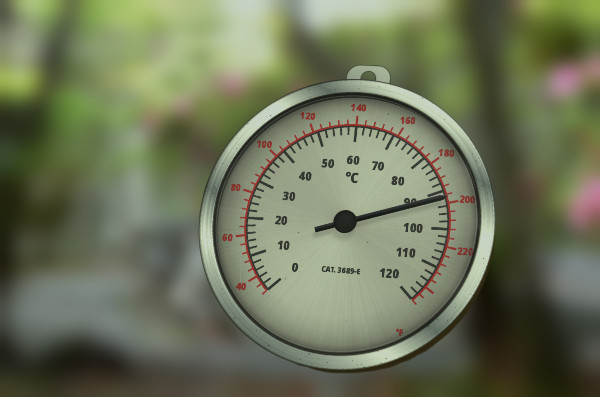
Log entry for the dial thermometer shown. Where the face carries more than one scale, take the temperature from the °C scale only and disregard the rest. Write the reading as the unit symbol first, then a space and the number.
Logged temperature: °C 92
